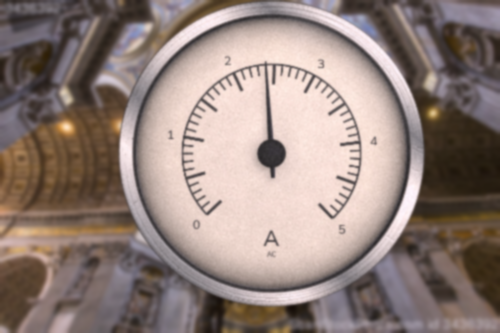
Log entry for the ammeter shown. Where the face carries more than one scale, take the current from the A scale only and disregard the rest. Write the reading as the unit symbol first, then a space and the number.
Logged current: A 2.4
